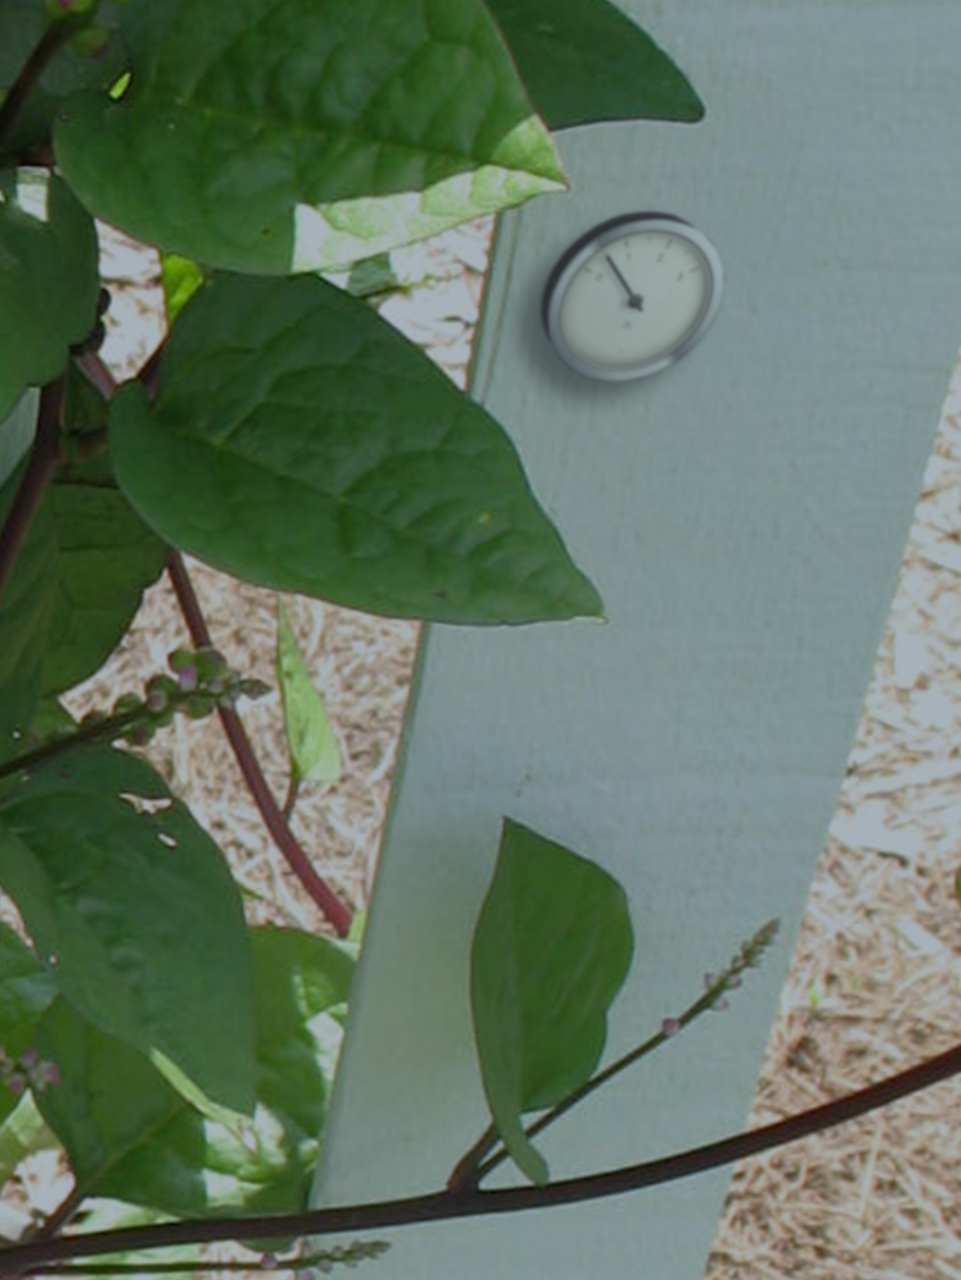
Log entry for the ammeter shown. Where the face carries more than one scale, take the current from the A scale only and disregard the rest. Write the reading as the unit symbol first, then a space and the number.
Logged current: A 0.5
